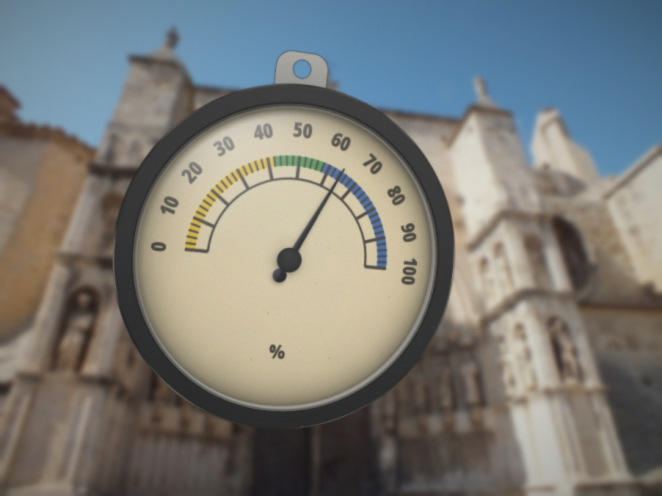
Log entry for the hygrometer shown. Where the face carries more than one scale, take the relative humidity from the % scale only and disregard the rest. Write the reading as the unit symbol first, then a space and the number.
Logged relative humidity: % 64
